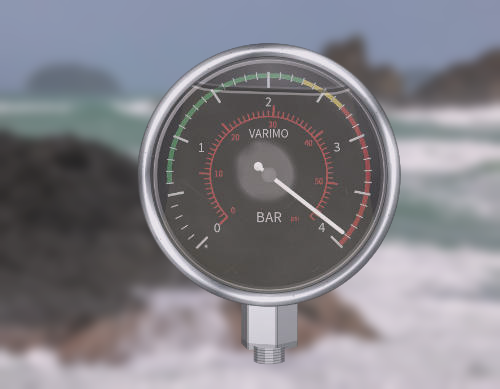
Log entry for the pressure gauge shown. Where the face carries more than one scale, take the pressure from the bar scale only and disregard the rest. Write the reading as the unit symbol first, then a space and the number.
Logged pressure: bar 3.9
